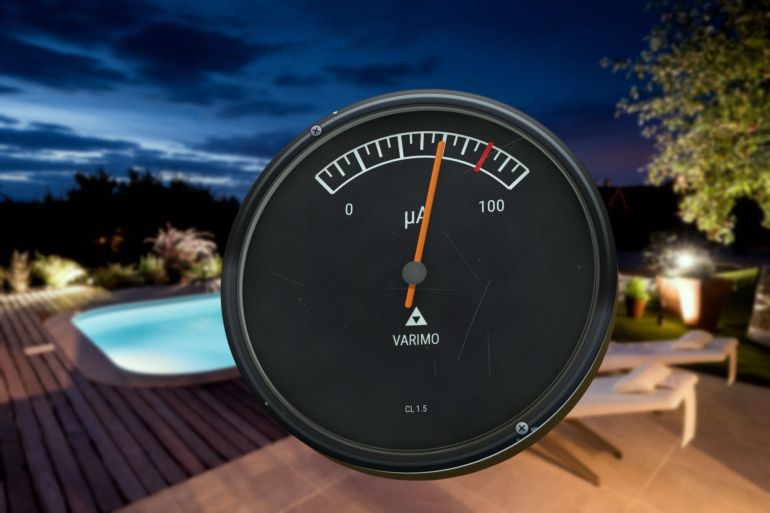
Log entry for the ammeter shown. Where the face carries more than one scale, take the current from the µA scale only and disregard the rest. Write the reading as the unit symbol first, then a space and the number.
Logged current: µA 60
